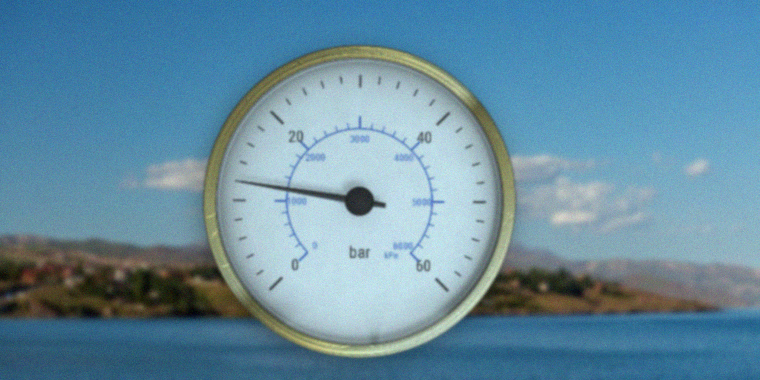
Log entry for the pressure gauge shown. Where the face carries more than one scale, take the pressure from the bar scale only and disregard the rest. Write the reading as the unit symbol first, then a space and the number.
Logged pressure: bar 12
